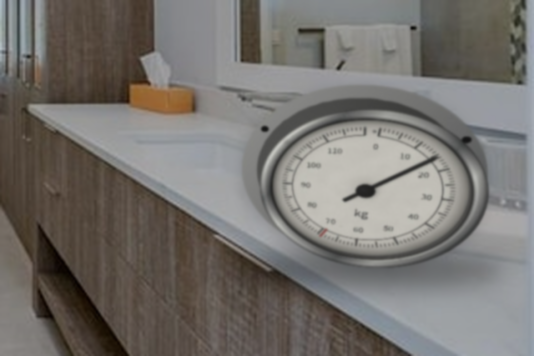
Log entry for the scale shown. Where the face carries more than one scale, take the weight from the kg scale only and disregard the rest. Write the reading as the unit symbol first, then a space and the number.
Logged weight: kg 15
